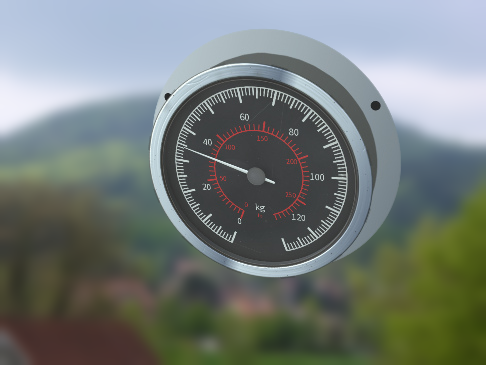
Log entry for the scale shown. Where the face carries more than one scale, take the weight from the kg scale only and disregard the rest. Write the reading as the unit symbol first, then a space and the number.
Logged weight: kg 35
